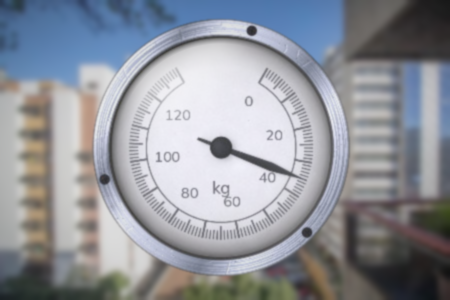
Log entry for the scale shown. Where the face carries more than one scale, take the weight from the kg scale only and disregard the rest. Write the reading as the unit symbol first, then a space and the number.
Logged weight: kg 35
